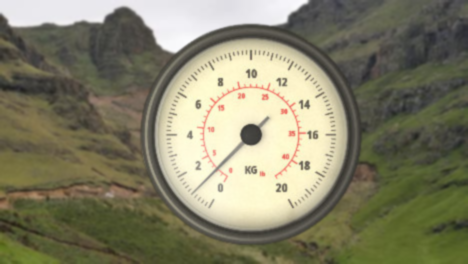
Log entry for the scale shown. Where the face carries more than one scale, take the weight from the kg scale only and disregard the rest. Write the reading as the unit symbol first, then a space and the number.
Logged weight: kg 1
